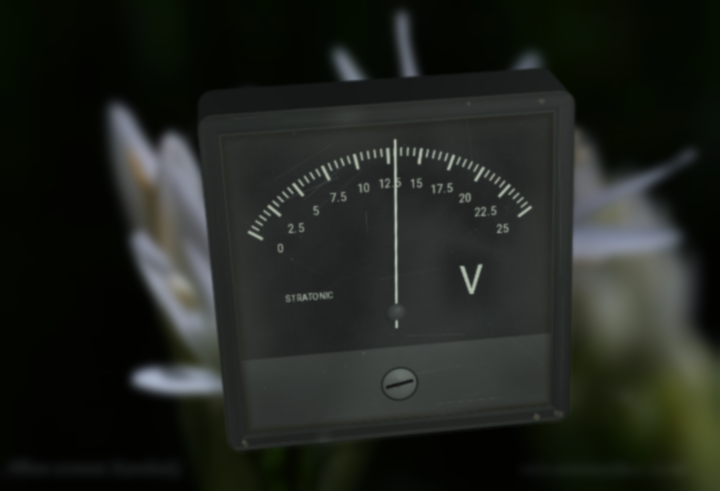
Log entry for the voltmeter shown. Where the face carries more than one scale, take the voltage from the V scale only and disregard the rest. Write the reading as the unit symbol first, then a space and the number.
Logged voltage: V 13
